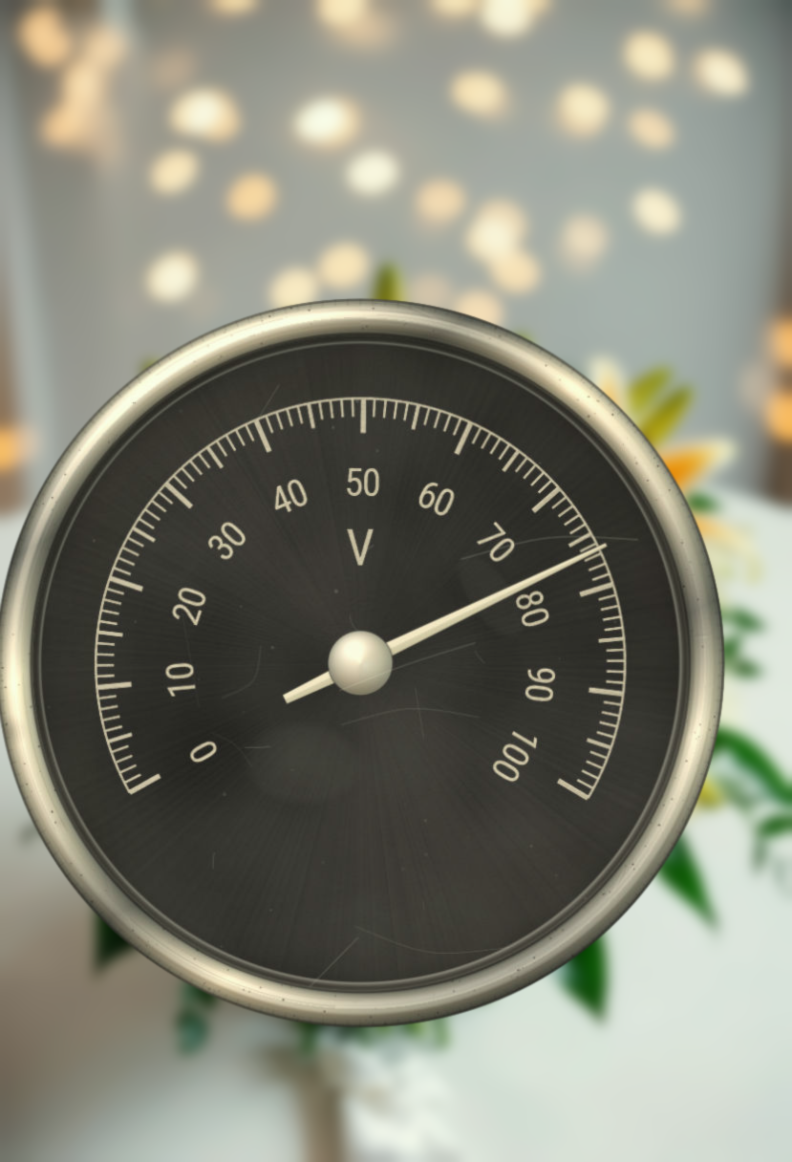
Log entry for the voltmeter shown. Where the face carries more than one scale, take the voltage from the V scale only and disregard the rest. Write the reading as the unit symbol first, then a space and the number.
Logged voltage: V 76.5
